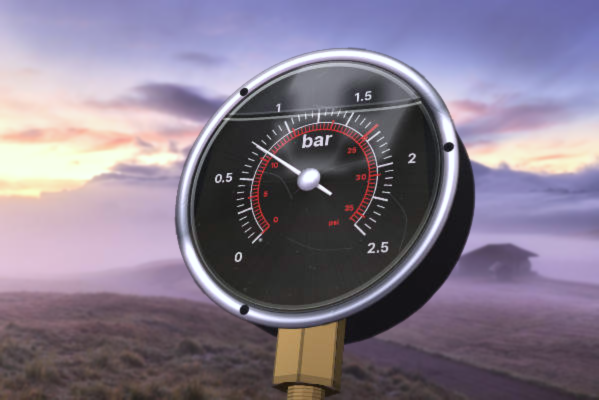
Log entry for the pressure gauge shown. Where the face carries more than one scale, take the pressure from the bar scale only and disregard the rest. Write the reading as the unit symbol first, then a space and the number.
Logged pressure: bar 0.75
